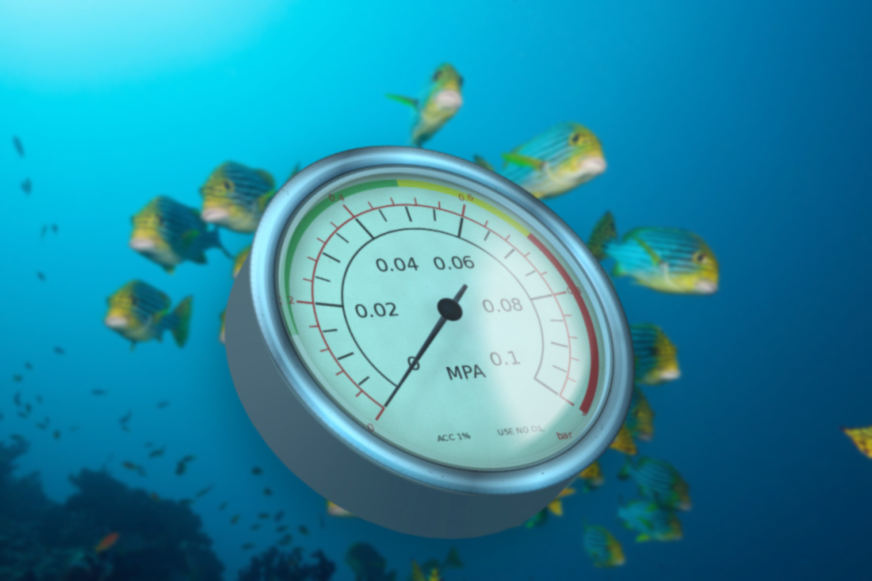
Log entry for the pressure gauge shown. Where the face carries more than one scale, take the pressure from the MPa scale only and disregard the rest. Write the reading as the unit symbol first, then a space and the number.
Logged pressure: MPa 0
